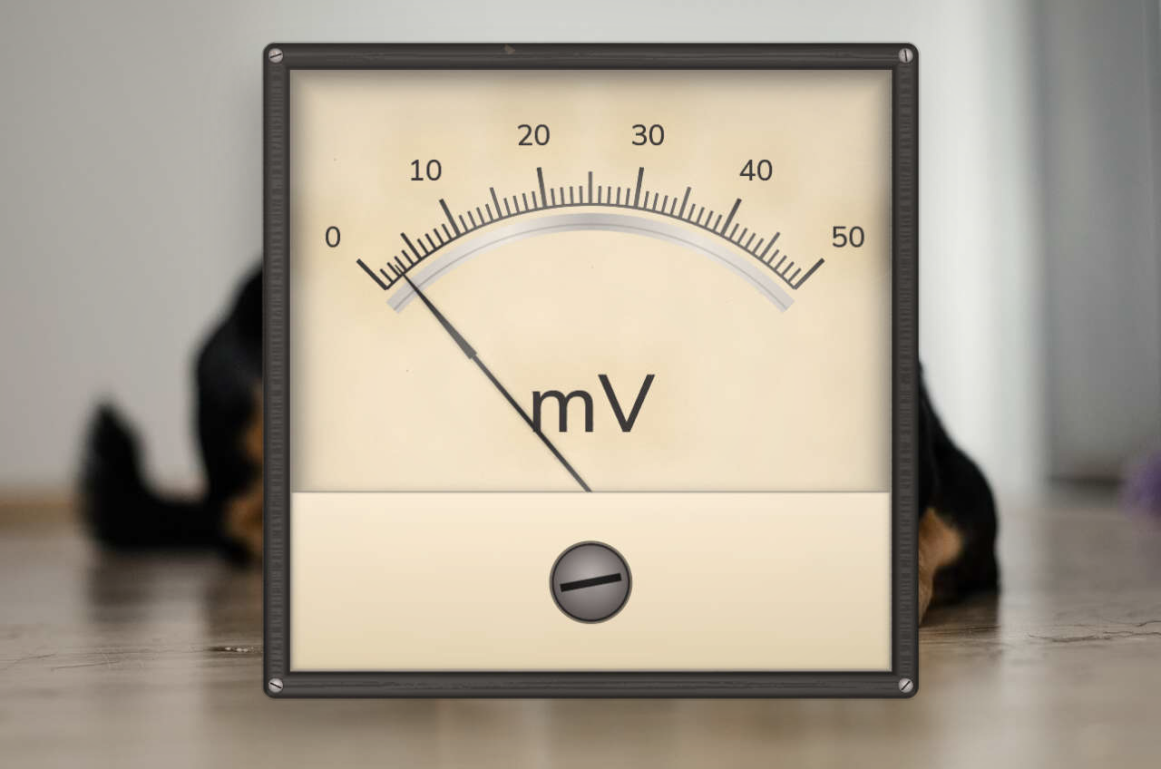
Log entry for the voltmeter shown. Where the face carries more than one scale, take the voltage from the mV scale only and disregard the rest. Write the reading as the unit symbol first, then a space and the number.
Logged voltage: mV 2.5
